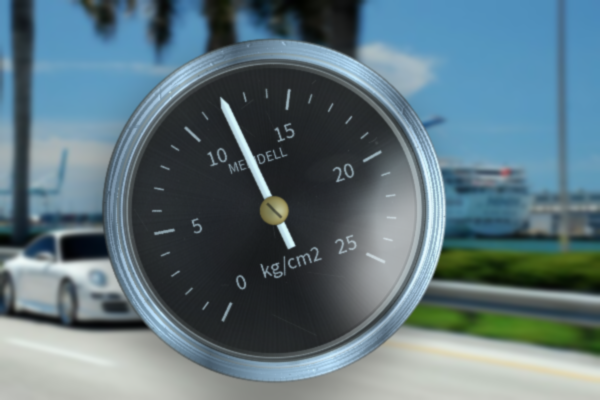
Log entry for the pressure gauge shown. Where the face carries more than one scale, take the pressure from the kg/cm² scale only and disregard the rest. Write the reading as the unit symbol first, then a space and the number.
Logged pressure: kg/cm² 12
